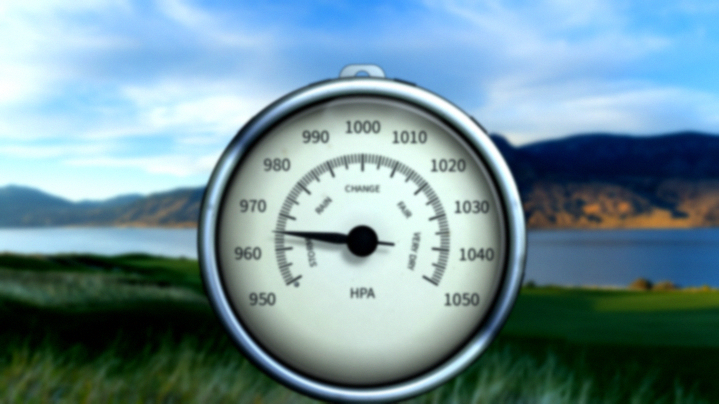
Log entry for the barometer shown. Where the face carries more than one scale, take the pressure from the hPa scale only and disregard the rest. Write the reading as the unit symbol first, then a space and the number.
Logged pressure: hPa 965
